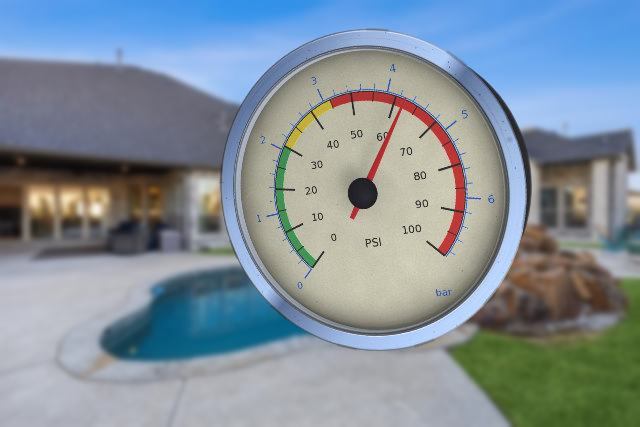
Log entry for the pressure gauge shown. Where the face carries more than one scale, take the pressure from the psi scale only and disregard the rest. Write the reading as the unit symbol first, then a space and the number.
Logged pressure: psi 62.5
